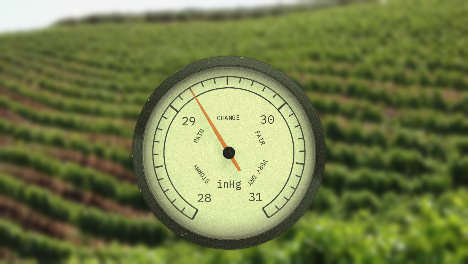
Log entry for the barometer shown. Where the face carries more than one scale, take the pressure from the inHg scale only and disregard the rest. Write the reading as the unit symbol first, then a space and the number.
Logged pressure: inHg 29.2
